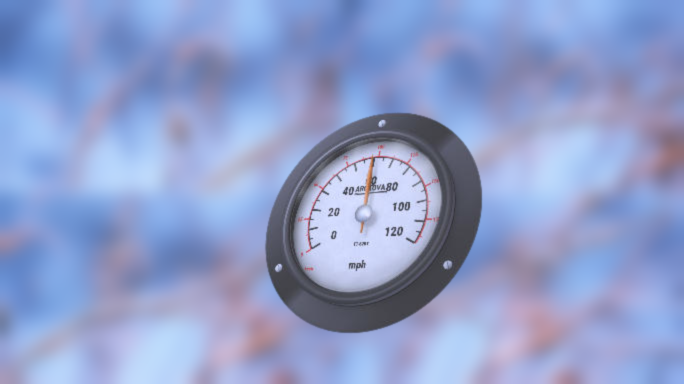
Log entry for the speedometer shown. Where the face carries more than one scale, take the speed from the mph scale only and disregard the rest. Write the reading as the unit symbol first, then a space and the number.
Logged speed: mph 60
